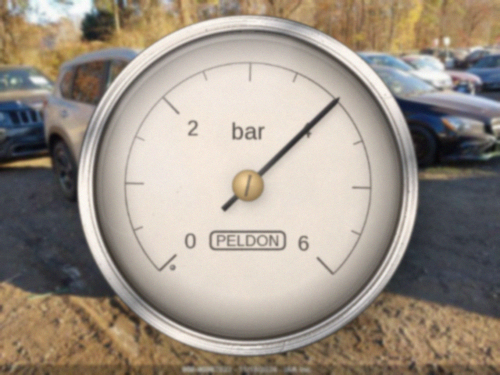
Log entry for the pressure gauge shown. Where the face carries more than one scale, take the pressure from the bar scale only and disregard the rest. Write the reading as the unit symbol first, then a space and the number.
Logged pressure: bar 4
